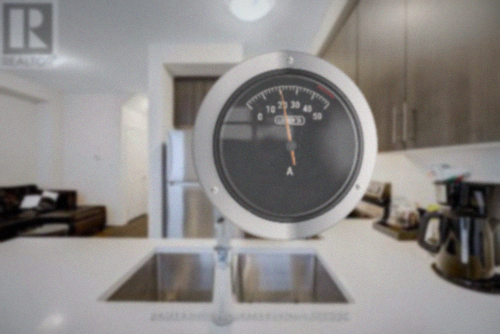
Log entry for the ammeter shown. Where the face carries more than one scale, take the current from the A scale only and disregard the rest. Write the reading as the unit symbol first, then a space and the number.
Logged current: A 20
